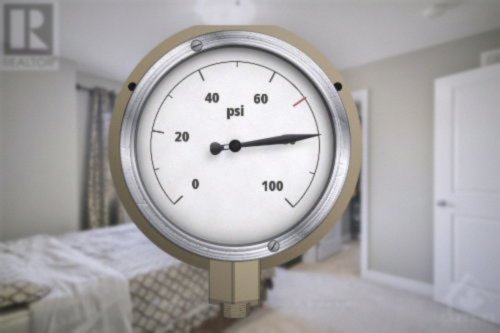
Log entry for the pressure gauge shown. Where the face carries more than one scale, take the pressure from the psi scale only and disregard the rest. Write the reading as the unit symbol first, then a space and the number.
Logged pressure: psi 80
